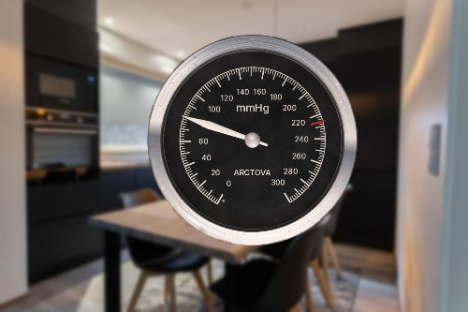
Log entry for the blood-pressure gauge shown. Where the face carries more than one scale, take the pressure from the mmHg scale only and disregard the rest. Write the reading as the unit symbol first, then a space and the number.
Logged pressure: mmHg 80
